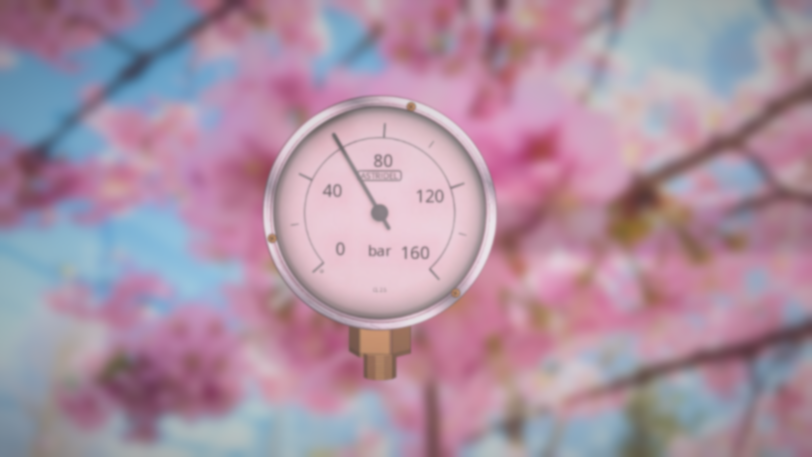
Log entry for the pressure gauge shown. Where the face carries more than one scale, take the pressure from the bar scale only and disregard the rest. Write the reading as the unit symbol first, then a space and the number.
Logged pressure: bar 60
